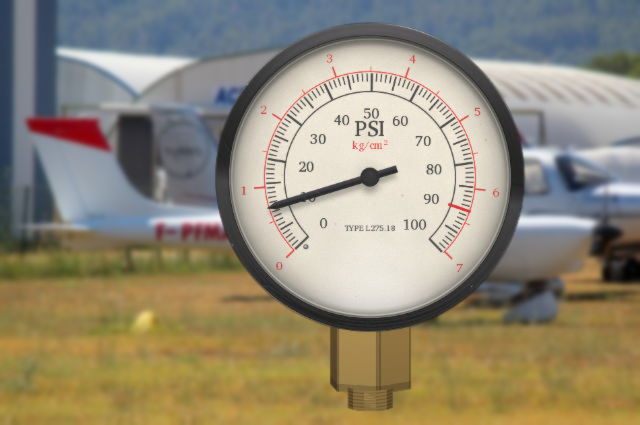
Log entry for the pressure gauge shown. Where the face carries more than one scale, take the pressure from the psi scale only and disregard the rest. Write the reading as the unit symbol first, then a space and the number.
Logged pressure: psi 10
